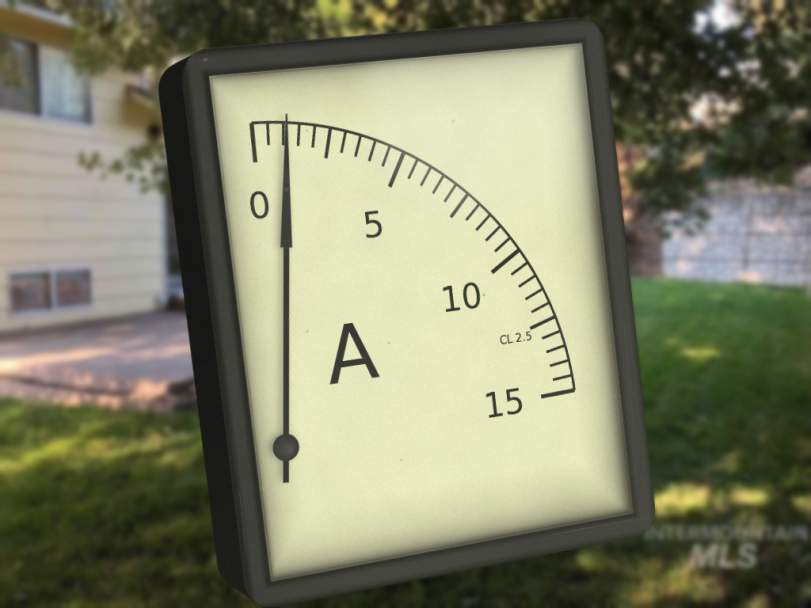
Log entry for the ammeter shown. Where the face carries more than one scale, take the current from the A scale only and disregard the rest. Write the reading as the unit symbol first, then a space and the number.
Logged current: A 1
